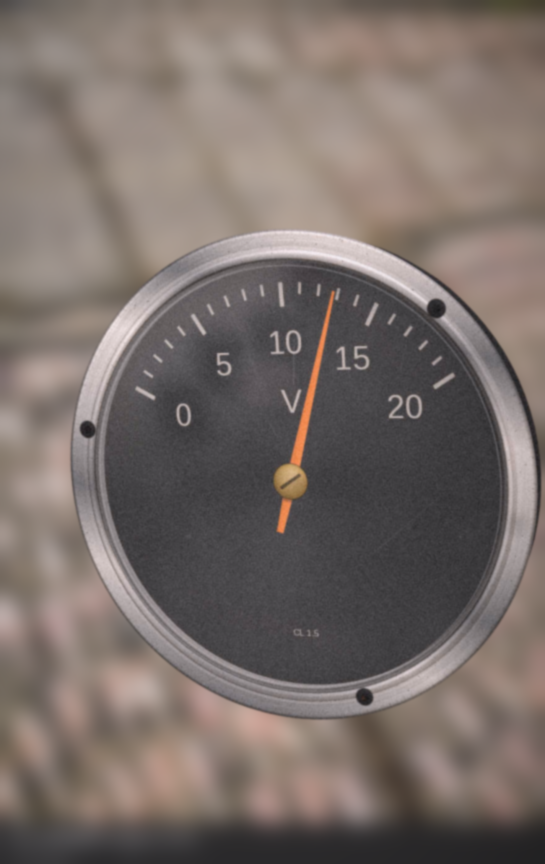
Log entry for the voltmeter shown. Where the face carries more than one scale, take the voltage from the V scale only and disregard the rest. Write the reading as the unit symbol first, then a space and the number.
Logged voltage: V 13
